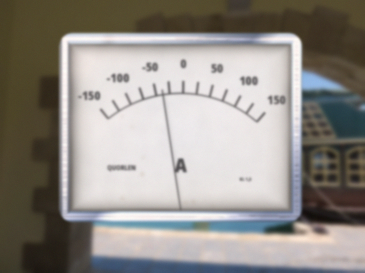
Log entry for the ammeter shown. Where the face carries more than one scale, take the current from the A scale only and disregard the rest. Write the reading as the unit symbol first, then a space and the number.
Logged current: A -37.5
